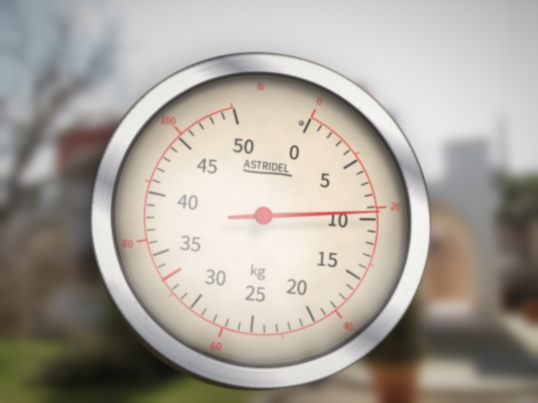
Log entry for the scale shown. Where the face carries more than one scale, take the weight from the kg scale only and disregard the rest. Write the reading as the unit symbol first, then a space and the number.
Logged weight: kg 9.5
